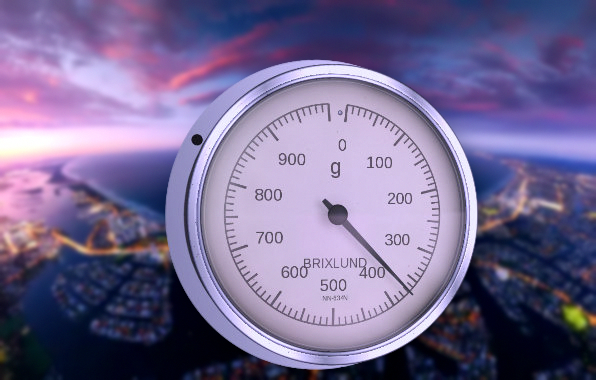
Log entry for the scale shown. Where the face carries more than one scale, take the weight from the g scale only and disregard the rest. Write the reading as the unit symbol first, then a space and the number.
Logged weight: g 370
